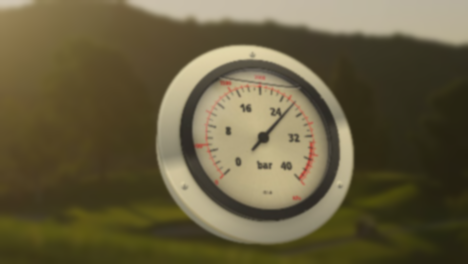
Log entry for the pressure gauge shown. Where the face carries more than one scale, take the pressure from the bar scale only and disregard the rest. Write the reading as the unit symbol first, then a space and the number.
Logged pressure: bar 26
